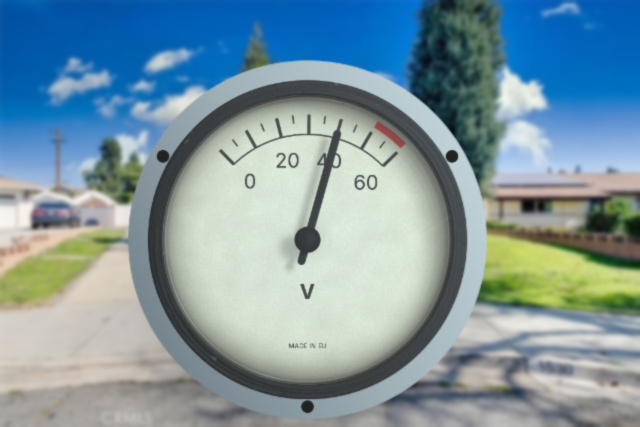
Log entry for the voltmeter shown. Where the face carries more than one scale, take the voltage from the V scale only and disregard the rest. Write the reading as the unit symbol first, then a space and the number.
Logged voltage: V 40
